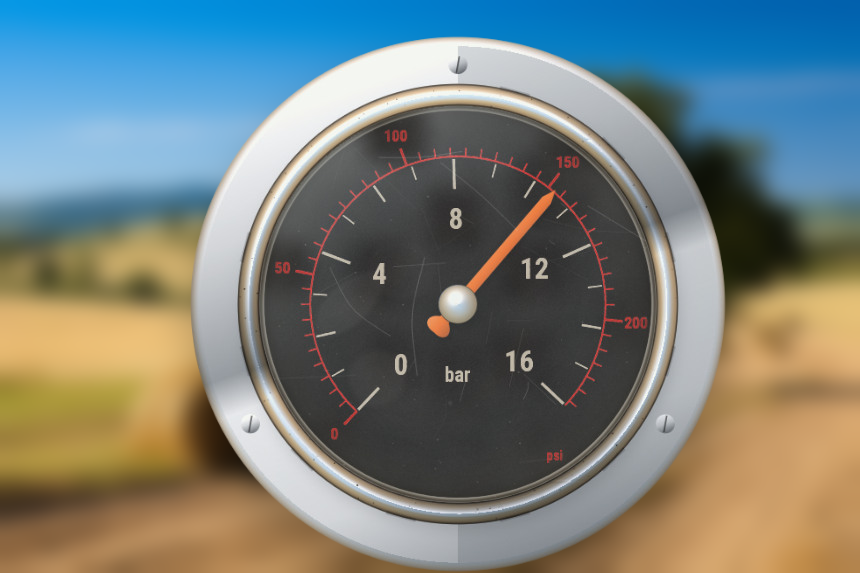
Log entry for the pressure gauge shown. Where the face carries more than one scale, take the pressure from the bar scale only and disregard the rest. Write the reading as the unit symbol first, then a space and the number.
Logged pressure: bar 10.5
